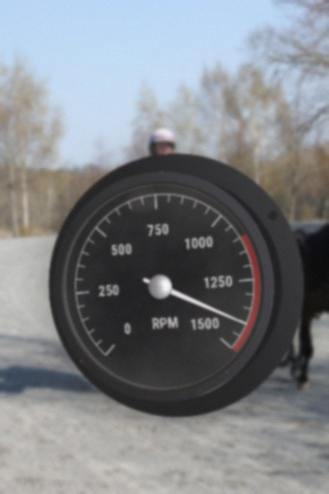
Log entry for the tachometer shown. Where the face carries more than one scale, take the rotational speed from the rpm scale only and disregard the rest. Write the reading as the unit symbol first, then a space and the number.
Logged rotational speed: rpm 1400
